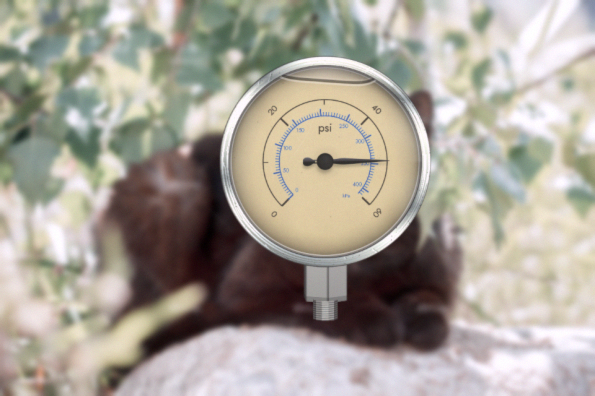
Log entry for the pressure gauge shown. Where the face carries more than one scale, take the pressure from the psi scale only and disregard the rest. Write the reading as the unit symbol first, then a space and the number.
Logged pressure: psi 50
